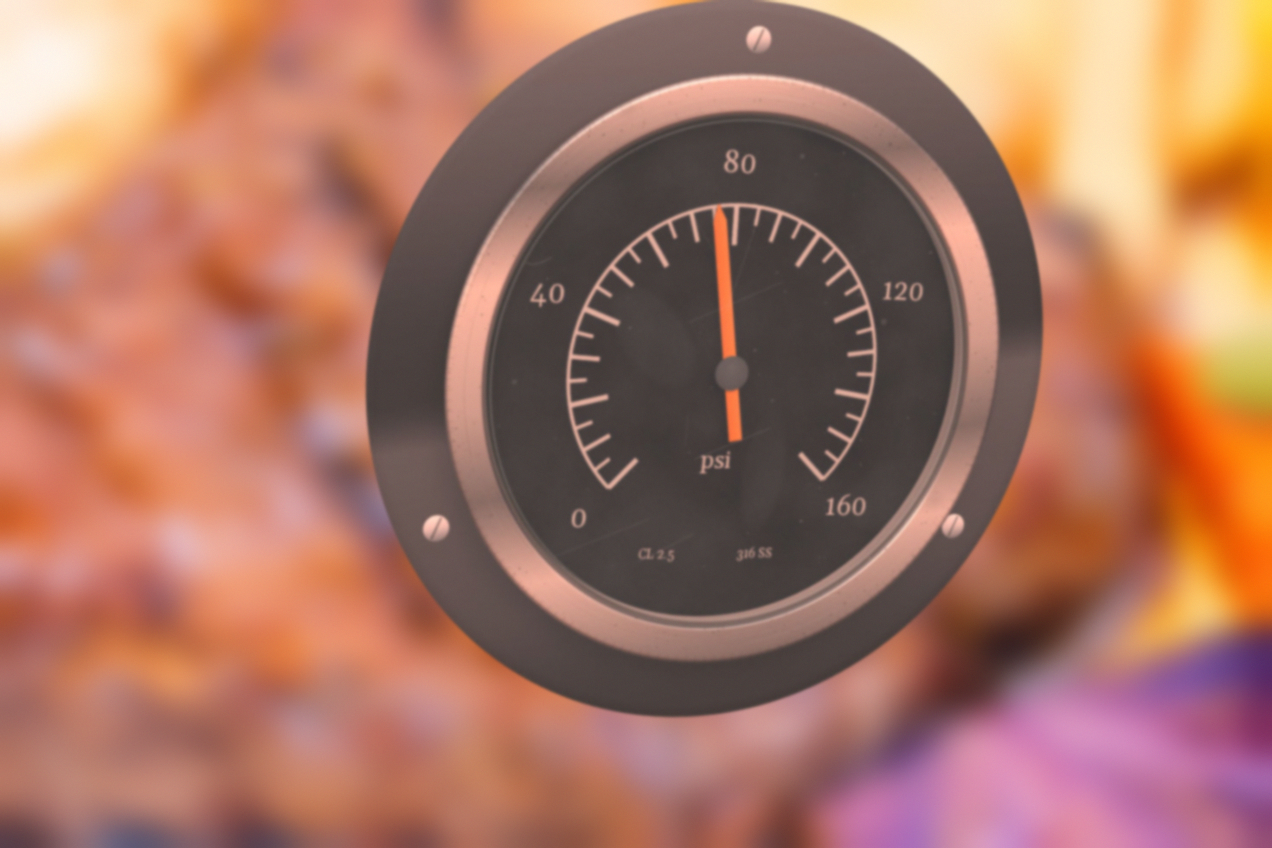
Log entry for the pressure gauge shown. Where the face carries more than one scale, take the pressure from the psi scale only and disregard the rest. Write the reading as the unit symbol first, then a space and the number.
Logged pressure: psi 75
